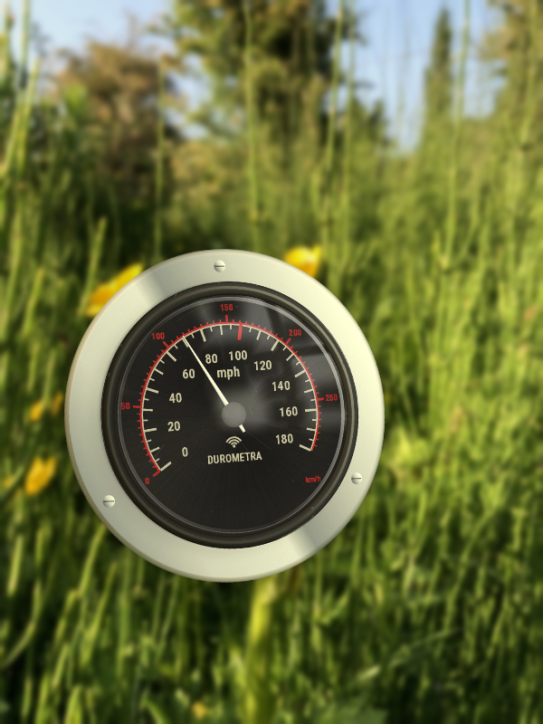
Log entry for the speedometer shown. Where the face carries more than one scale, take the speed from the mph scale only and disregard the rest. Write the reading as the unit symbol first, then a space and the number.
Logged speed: mph 70
